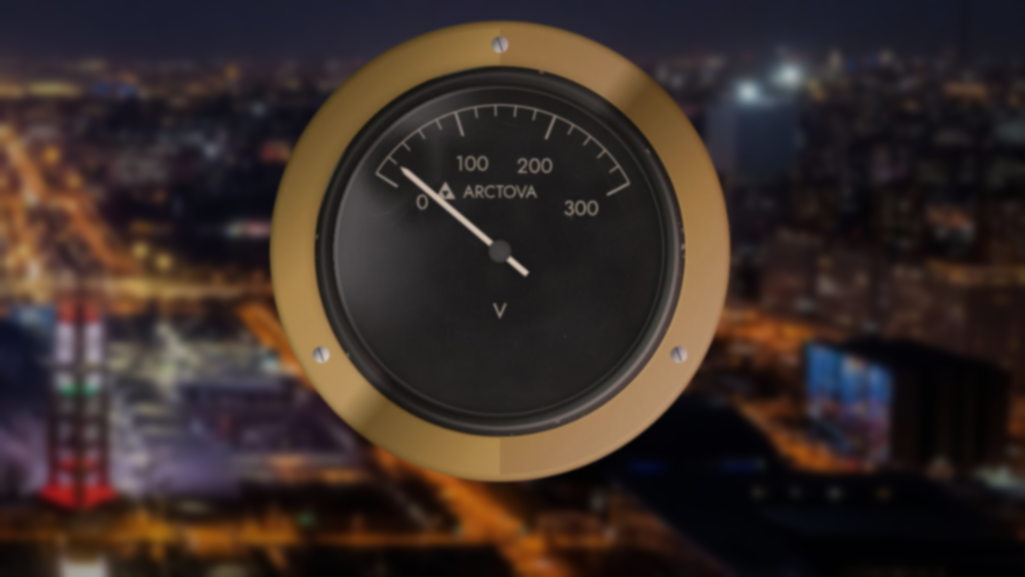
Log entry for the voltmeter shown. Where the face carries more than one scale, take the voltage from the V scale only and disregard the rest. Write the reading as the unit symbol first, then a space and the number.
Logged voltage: V 20
